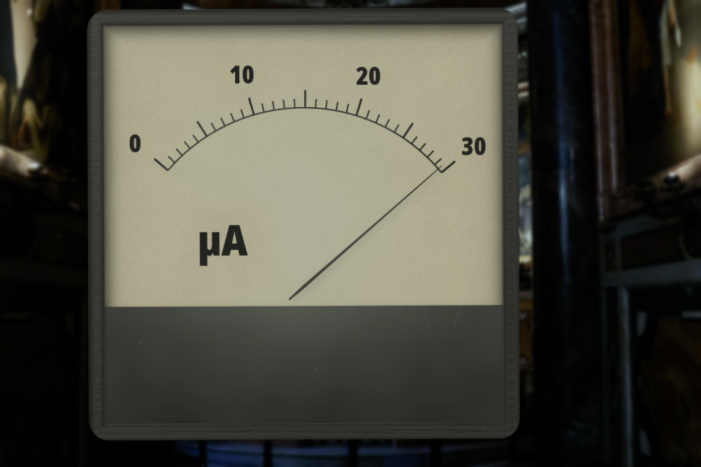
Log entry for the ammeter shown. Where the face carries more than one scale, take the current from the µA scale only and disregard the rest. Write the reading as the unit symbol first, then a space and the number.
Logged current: µA 29.5
